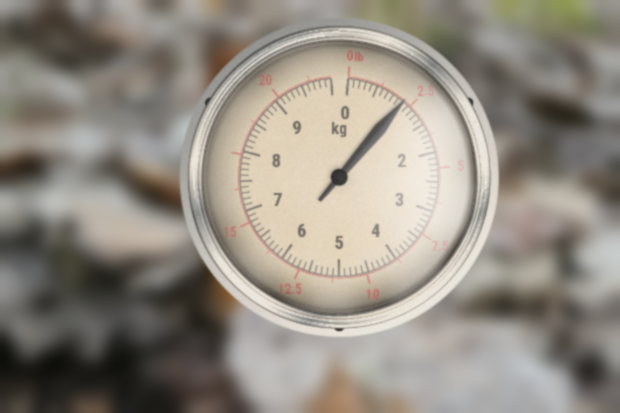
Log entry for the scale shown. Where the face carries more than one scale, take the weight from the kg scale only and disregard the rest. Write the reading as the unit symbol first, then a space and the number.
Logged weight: kg 1
